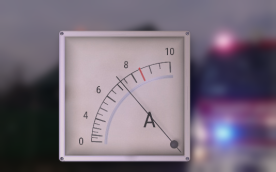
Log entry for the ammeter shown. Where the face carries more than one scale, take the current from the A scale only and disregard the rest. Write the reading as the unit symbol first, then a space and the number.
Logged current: A 7.25
